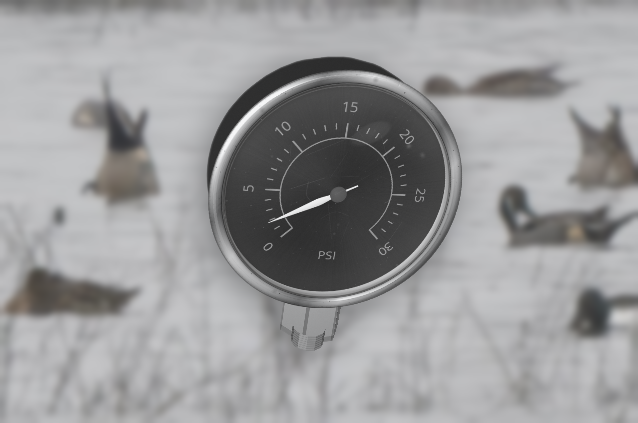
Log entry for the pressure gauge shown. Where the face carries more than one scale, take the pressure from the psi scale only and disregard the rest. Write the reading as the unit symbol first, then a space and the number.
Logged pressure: psi 2
